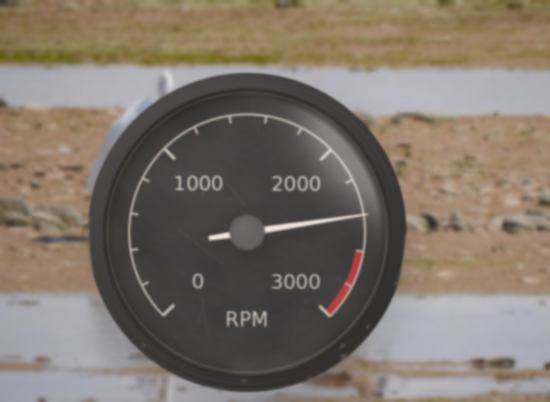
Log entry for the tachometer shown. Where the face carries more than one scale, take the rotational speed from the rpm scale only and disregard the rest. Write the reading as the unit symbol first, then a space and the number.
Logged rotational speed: rpm 2400
